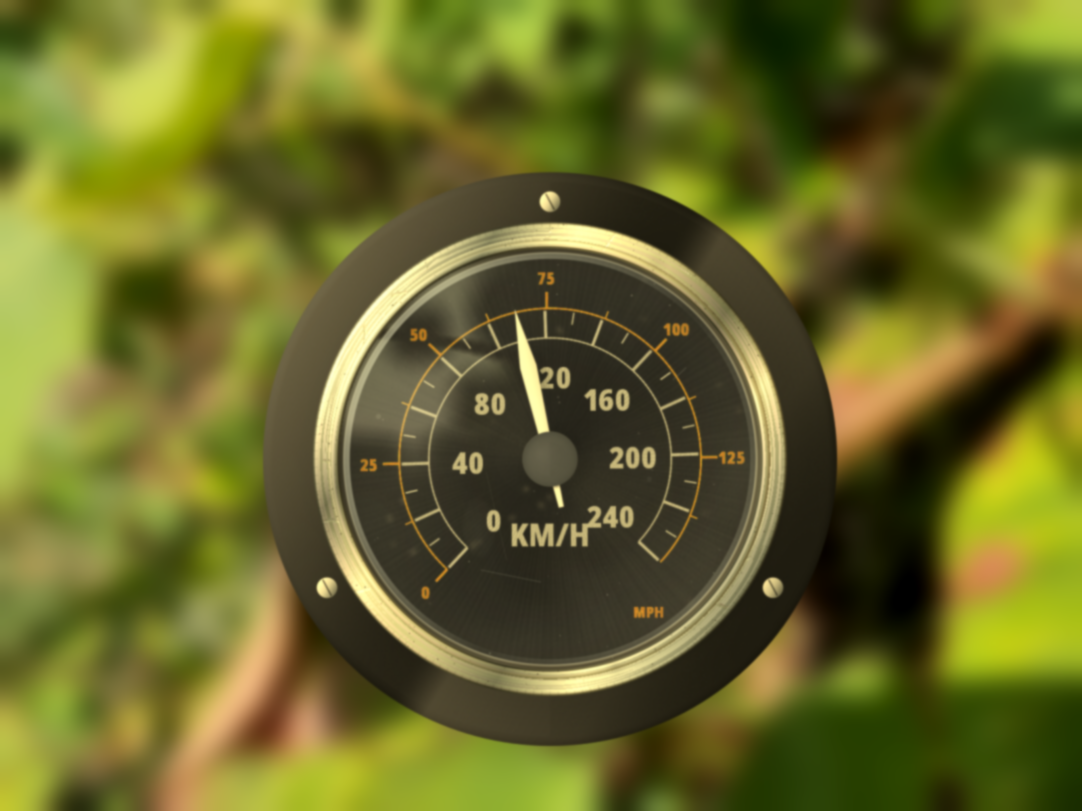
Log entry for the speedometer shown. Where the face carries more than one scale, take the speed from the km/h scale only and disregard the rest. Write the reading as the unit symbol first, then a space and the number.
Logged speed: km/h 110
